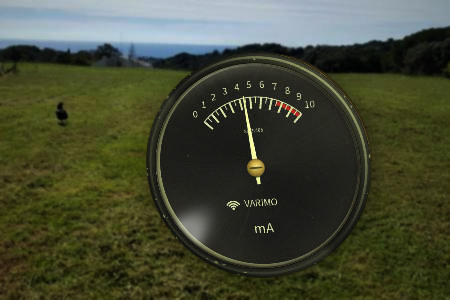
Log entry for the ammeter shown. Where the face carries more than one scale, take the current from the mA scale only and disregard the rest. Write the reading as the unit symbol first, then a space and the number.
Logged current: mA 4.5
